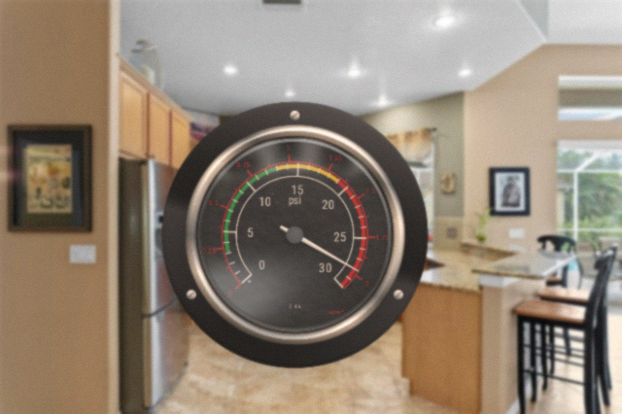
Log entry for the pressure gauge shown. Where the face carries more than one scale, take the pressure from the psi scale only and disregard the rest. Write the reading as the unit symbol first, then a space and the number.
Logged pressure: psi 28
